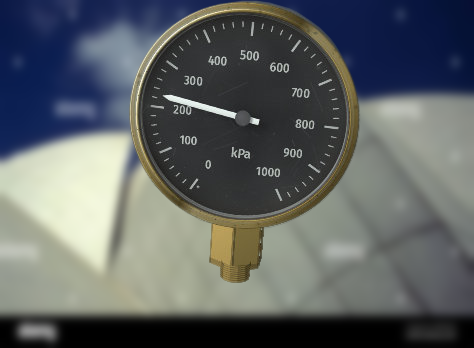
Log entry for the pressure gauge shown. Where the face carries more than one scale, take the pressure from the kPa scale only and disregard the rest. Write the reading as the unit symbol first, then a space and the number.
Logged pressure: kPa 230
